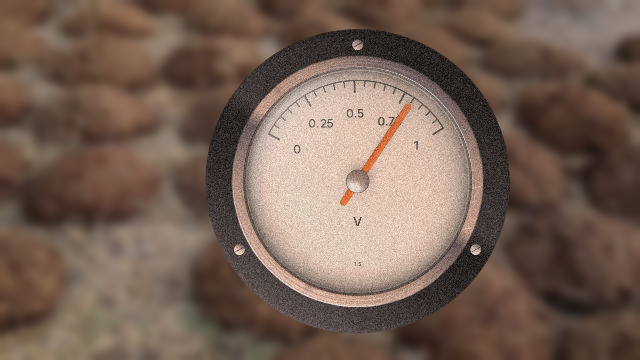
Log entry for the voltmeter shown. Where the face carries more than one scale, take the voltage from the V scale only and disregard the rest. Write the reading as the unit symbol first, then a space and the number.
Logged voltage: V 0.8
